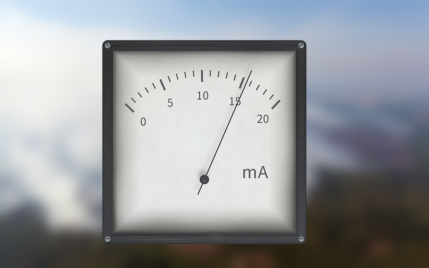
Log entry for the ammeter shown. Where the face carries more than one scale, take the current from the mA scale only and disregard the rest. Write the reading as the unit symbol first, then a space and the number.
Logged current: mA 15.5
